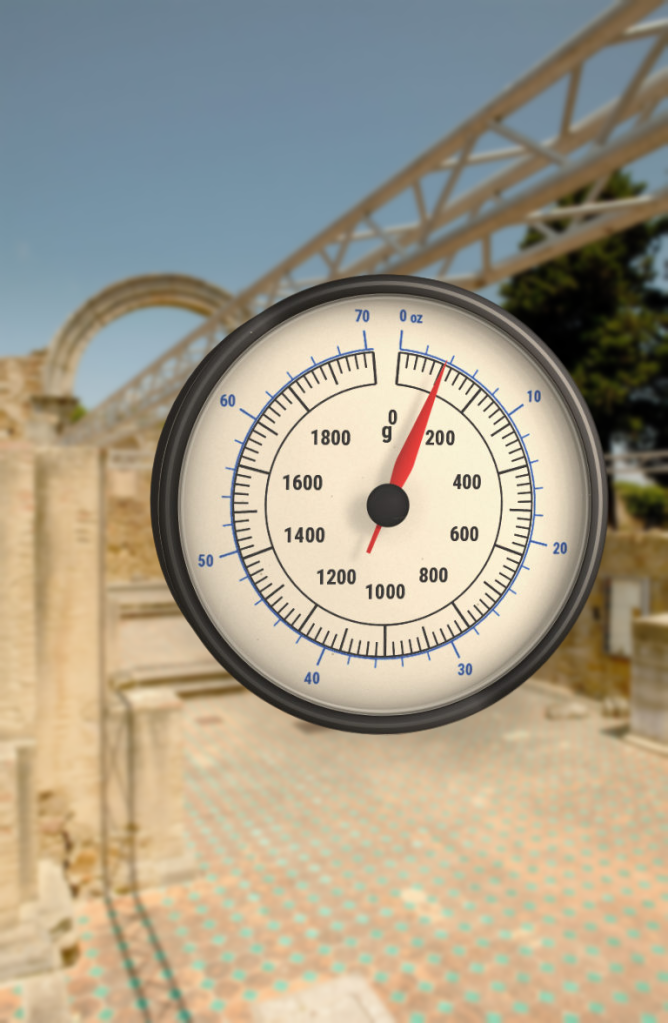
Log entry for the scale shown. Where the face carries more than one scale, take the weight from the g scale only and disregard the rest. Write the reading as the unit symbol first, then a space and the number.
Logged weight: g 100
